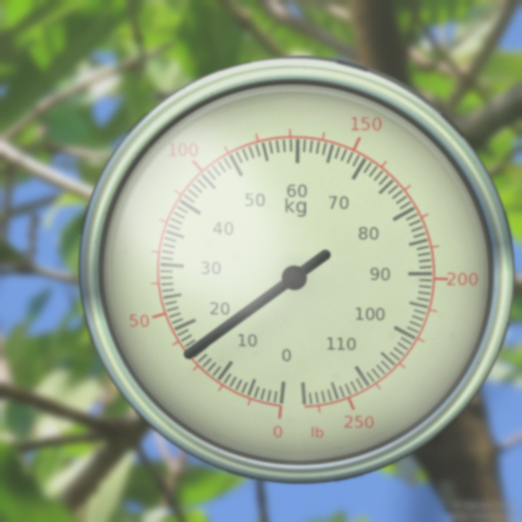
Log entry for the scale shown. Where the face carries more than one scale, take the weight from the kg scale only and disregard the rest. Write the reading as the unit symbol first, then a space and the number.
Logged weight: kg 16
